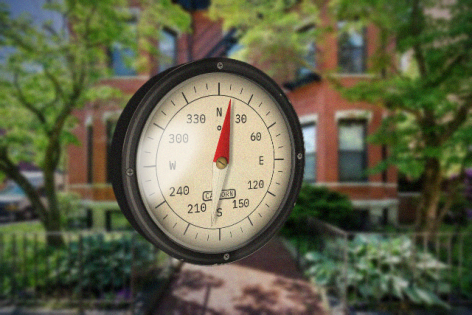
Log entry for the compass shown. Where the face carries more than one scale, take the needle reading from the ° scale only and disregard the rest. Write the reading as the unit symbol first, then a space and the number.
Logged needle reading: ° 10
